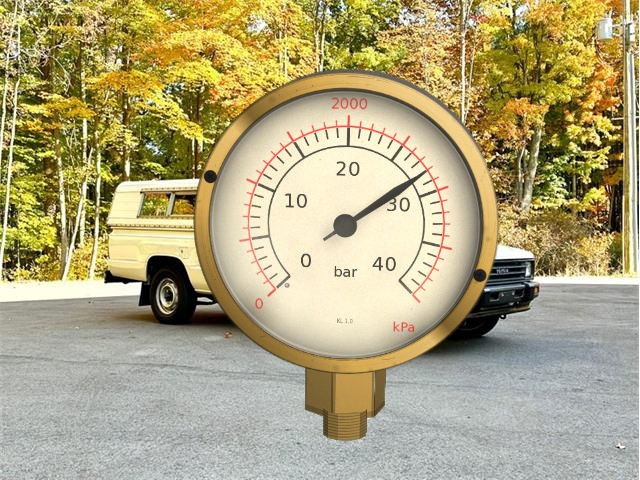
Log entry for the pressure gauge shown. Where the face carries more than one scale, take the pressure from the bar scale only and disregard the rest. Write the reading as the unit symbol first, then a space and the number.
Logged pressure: bar 28
